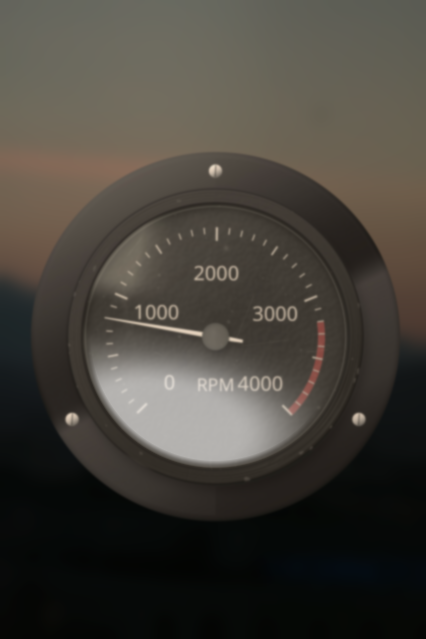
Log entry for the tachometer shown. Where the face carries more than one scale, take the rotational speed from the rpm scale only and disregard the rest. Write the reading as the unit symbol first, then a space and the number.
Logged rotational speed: rpm 800
